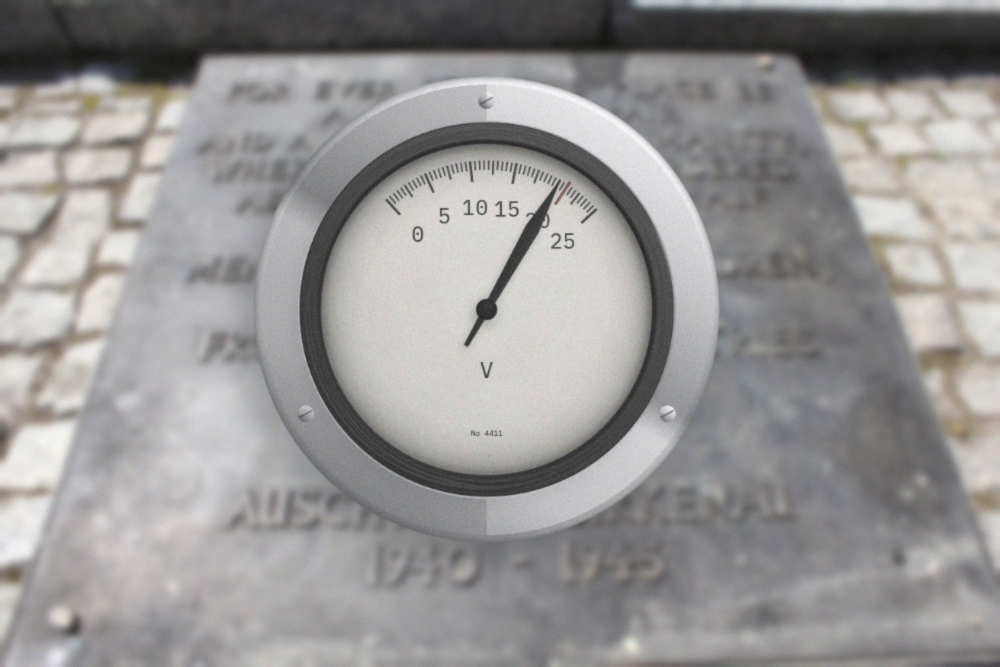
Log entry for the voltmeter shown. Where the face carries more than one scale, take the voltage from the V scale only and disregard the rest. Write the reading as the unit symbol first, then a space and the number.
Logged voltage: V 20
